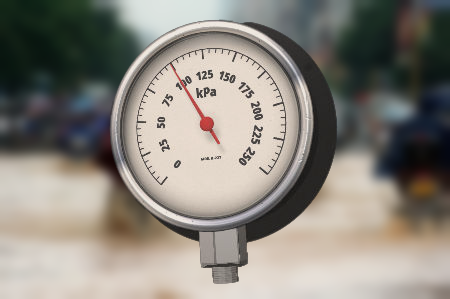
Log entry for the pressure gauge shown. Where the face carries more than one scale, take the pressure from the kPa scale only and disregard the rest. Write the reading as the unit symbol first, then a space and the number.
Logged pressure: kPa 100
